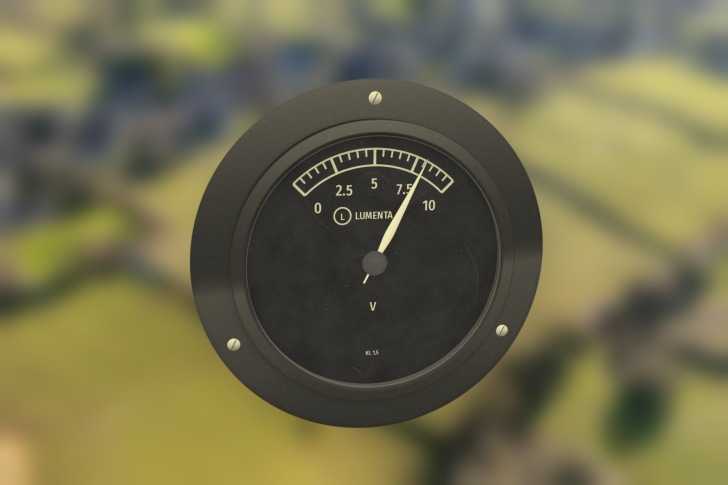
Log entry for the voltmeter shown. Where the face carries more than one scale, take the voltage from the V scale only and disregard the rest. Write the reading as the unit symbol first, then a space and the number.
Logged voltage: V 8
